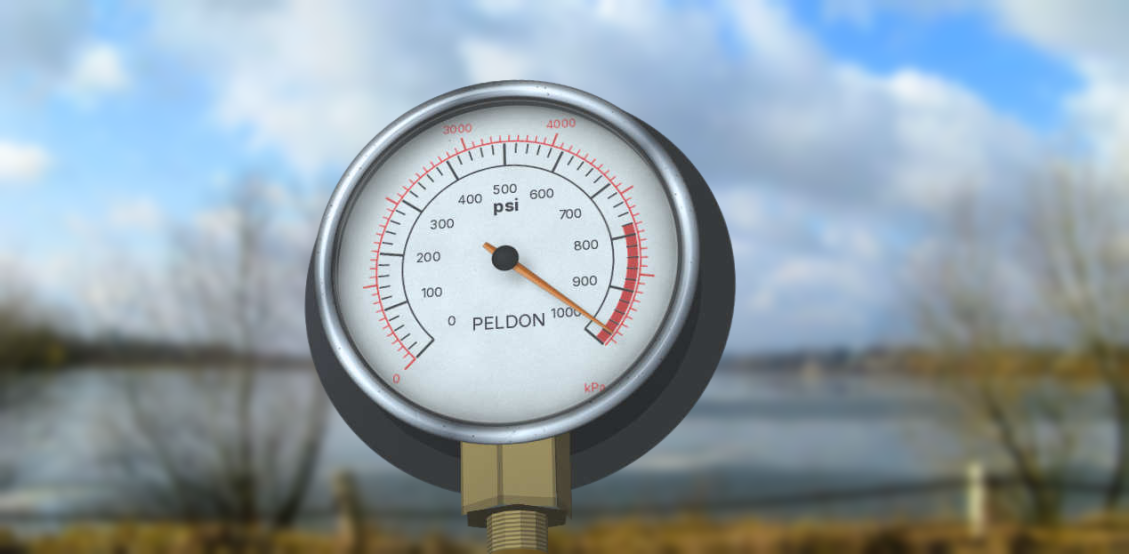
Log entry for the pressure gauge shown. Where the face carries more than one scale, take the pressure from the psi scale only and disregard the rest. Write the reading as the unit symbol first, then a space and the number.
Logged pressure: psi 980
